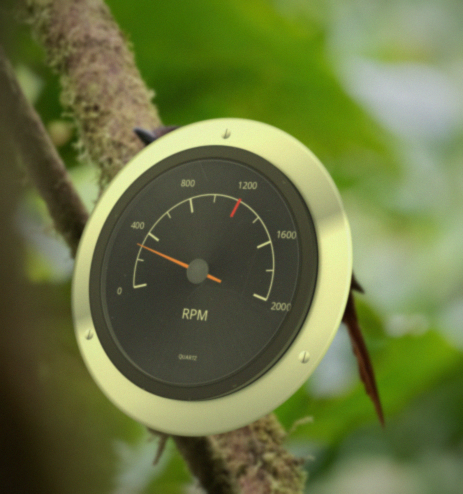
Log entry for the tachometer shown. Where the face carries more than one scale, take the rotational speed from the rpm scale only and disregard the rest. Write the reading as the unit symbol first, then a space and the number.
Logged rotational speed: rpm 300
